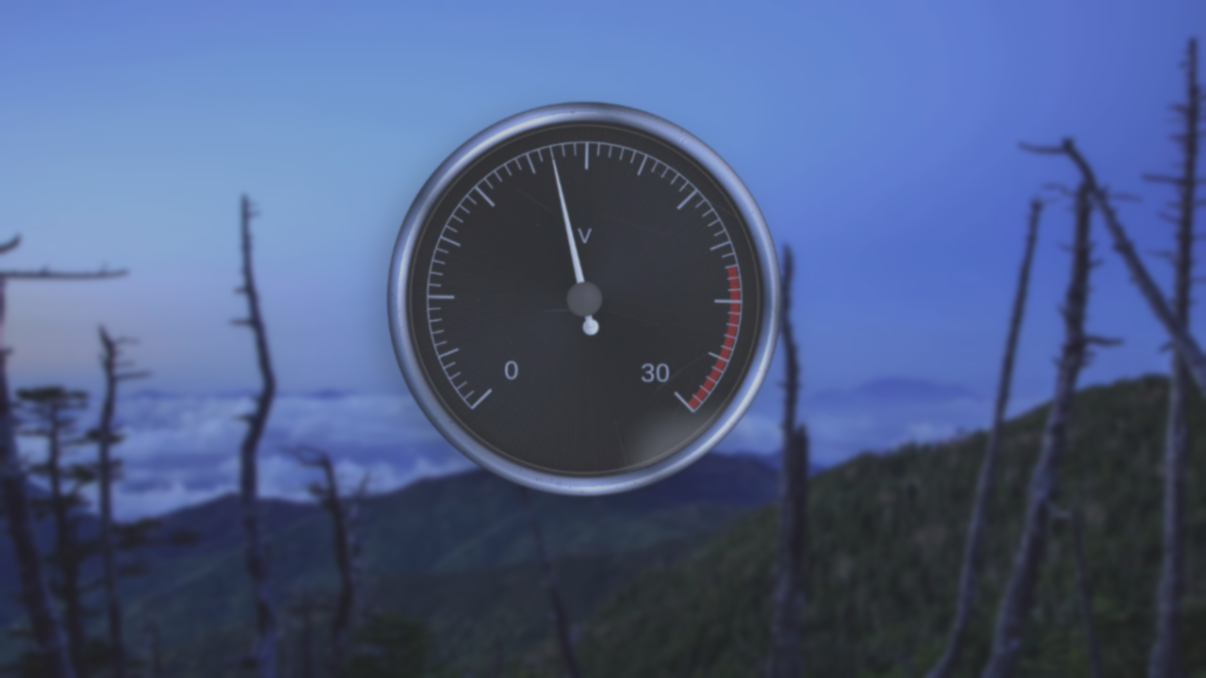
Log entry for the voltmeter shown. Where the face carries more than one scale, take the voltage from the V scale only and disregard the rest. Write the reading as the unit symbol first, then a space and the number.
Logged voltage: V 13.5
